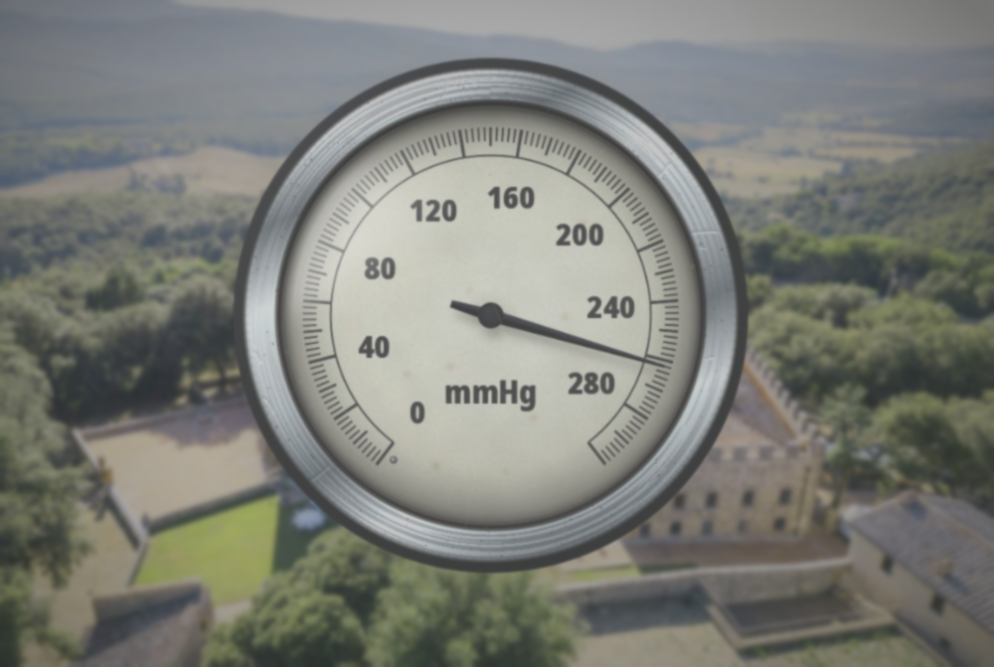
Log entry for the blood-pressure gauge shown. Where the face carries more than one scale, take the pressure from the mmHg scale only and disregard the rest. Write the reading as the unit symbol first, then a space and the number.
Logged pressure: mmHg 262
